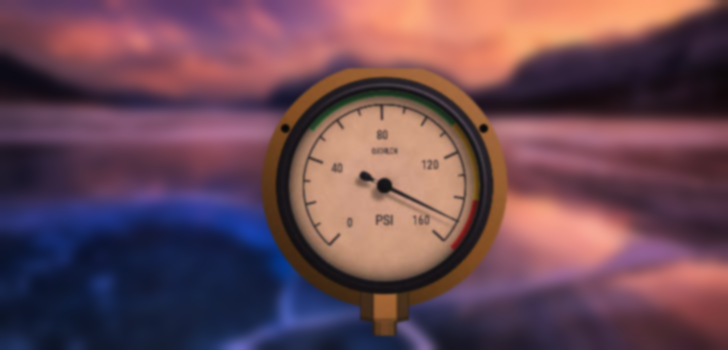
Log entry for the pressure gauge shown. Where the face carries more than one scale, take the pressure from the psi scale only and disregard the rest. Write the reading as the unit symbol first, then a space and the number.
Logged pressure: psi 150
